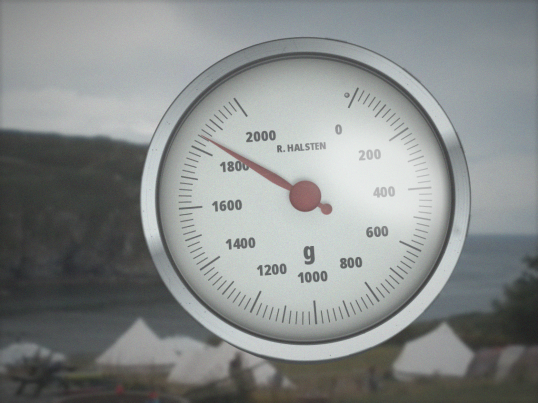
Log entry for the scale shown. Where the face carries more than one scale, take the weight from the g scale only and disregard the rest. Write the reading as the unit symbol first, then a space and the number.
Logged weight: g 1840
